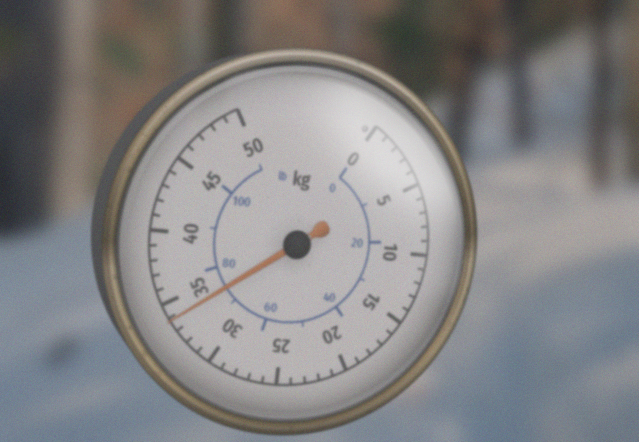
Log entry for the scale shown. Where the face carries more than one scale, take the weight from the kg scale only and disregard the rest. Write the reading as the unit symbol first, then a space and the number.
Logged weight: kg 34
